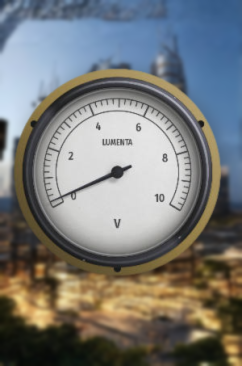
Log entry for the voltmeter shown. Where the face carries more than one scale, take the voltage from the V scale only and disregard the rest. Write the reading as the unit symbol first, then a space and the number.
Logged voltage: V 0.2
